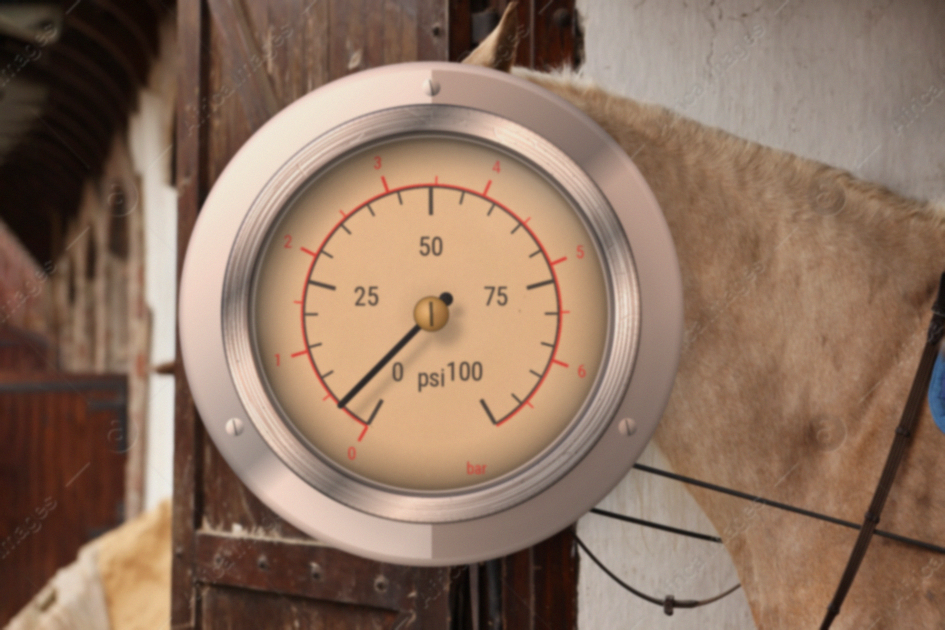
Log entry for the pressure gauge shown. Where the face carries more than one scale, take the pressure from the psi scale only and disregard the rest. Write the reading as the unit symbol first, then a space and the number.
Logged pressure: psi 5
